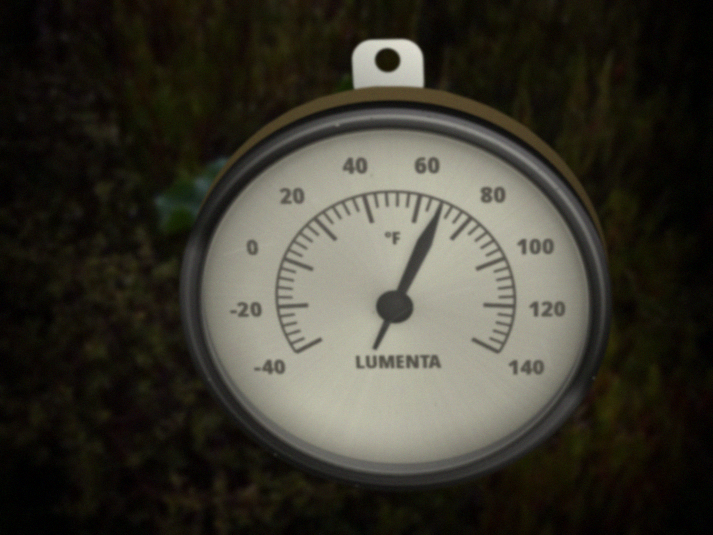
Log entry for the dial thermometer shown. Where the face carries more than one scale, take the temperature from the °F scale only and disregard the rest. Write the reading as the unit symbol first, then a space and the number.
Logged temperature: °F 68
